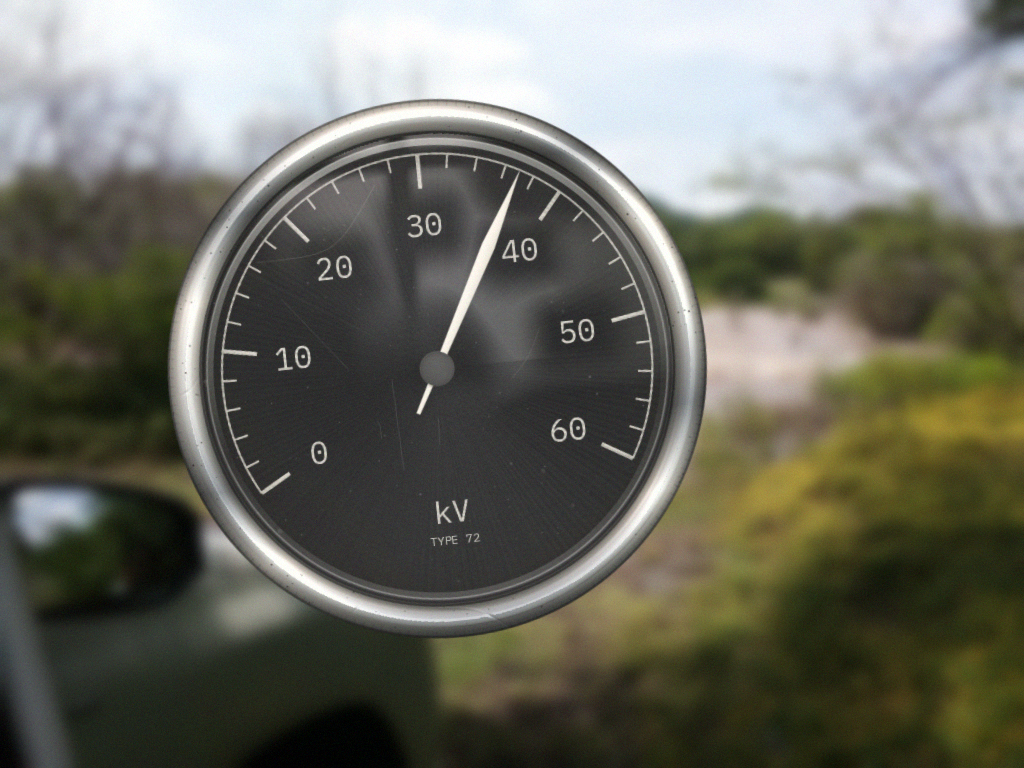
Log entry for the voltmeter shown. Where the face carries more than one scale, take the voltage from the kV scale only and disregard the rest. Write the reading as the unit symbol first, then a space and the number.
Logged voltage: kV 37
